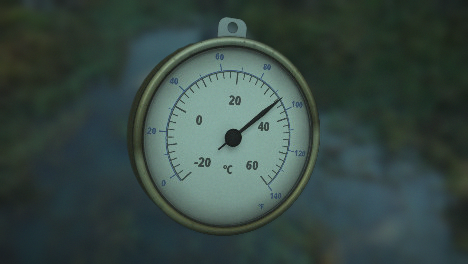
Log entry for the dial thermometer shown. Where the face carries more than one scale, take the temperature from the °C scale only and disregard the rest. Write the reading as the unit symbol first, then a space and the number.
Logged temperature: °C 34
